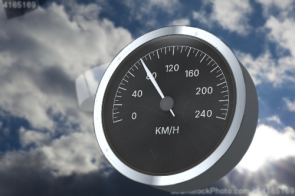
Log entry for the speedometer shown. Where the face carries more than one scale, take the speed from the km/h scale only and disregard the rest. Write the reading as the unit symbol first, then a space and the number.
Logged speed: km/h 80
